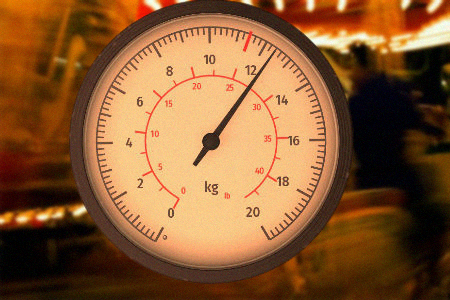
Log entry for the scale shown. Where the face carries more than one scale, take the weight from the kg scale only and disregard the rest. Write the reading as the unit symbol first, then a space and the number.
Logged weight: kg 12.4
